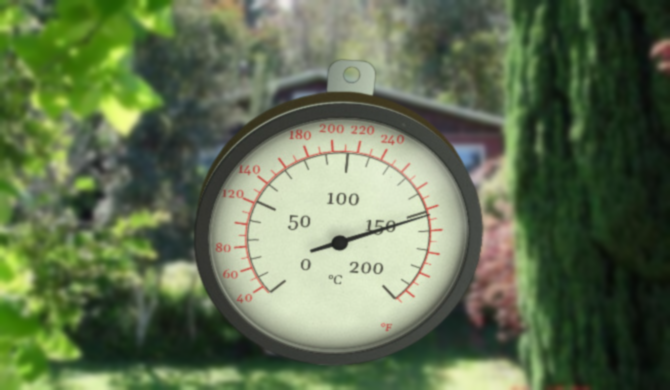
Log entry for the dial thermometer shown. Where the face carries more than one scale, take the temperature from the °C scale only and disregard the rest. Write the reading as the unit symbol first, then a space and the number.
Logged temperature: °C 150
